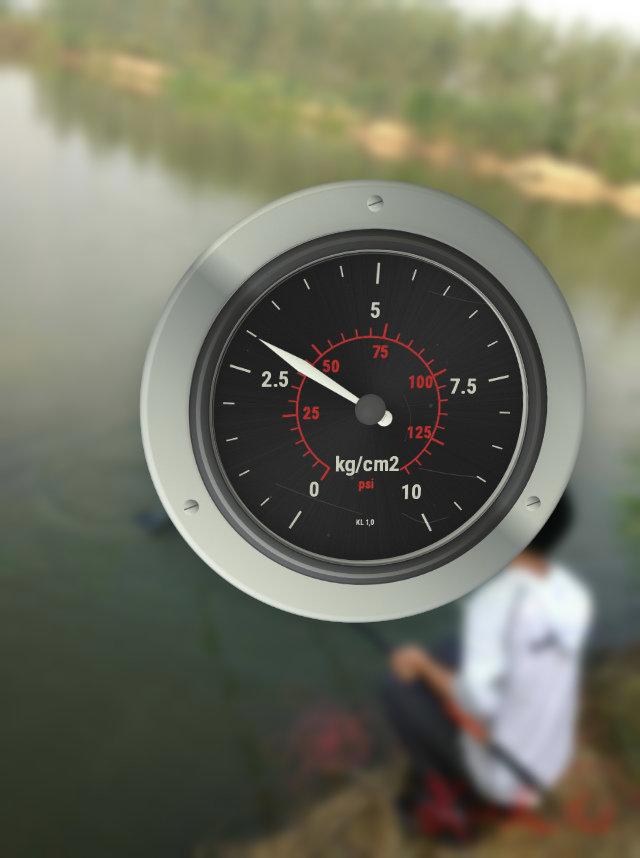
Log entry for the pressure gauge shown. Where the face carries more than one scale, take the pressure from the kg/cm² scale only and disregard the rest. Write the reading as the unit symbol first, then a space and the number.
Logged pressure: kg/cm² 3
